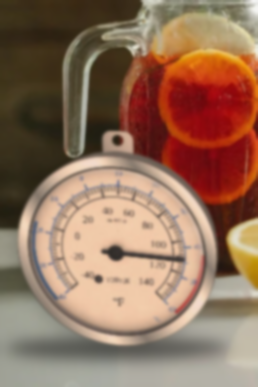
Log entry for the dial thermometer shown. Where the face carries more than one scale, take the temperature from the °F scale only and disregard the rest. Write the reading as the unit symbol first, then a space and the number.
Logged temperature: °F 110
